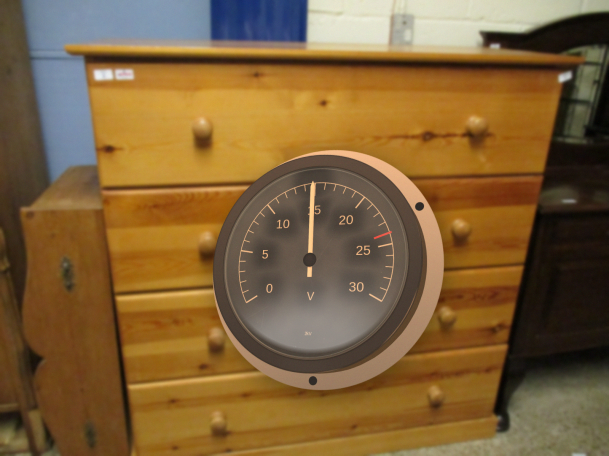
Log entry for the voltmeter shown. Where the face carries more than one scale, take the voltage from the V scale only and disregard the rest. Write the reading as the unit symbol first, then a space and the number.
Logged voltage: V 15
